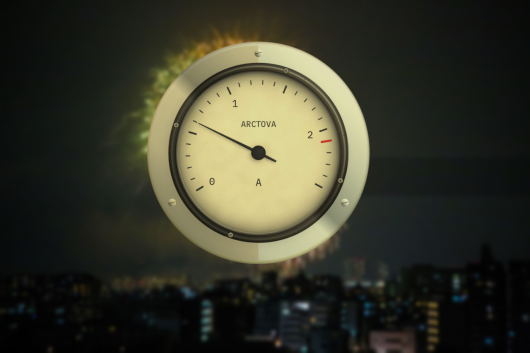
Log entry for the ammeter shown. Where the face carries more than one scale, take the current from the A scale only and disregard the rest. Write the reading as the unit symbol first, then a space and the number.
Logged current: A 0.6
